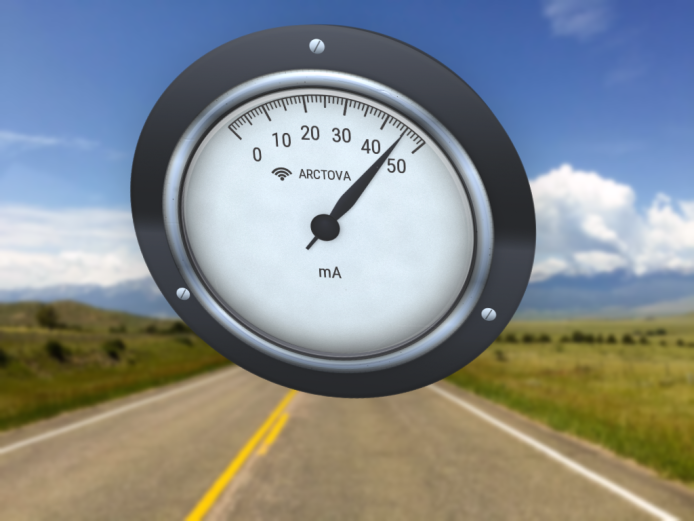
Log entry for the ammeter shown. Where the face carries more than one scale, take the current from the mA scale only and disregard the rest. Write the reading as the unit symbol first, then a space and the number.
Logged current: mA 45
